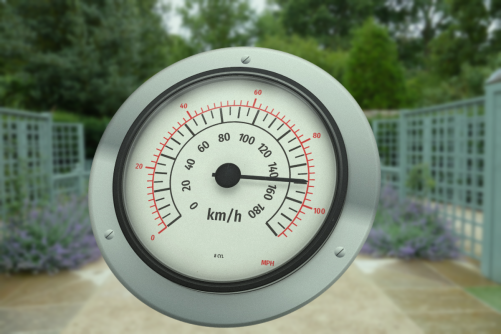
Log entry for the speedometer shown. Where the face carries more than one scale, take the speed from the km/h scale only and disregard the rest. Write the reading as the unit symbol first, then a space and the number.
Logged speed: km/h 150
